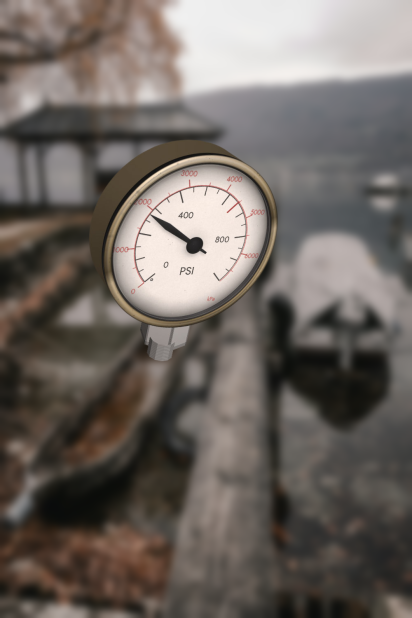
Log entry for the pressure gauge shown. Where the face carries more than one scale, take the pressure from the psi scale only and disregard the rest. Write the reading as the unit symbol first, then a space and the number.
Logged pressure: psi 275
